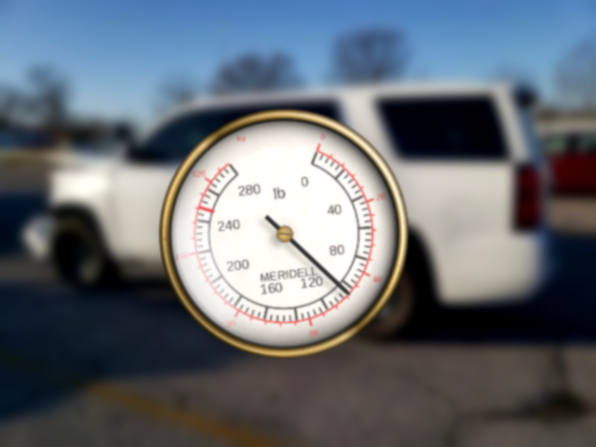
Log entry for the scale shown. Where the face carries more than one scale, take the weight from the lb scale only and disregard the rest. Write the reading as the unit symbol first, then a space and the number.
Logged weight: lb 104
